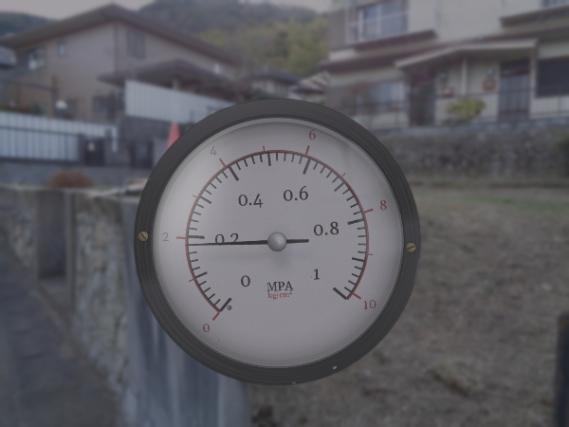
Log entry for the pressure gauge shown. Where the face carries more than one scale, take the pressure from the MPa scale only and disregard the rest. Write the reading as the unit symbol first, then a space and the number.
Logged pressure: MPa 0.18
